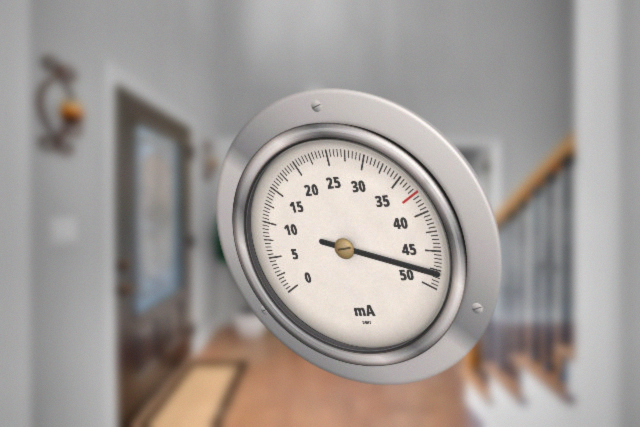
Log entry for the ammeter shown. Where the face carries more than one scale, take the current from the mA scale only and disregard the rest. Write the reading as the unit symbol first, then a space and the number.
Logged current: mA 47.5
